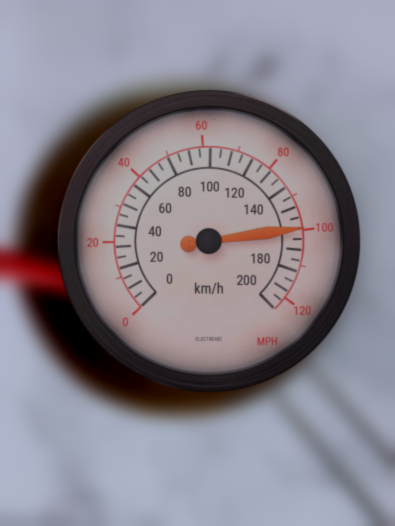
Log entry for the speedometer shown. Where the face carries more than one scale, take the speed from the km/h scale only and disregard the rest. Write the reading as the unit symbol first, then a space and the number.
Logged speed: km/h 160
